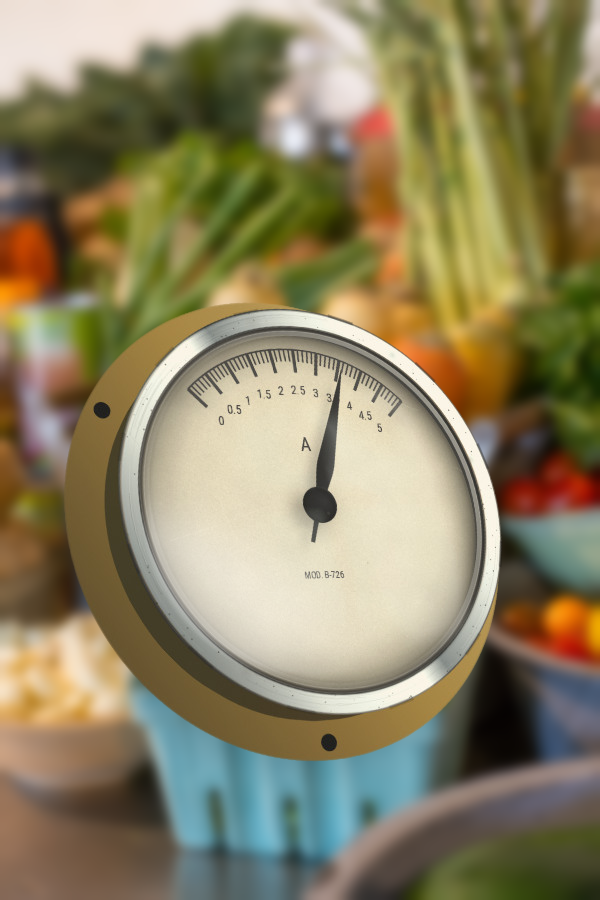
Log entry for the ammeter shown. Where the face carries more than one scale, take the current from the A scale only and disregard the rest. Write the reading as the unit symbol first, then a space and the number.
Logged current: A 3.5
